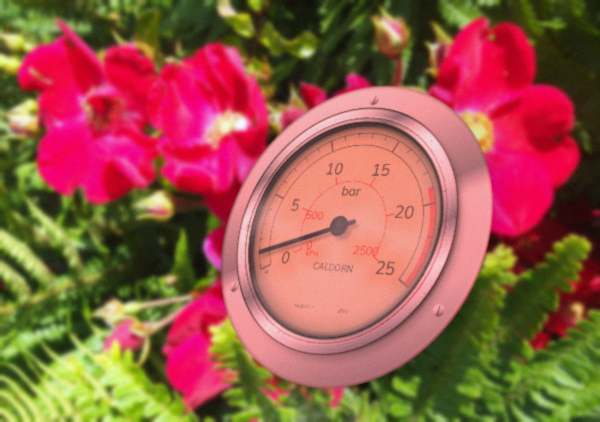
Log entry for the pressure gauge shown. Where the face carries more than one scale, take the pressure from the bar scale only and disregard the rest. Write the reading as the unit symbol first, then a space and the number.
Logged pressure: bar 1
